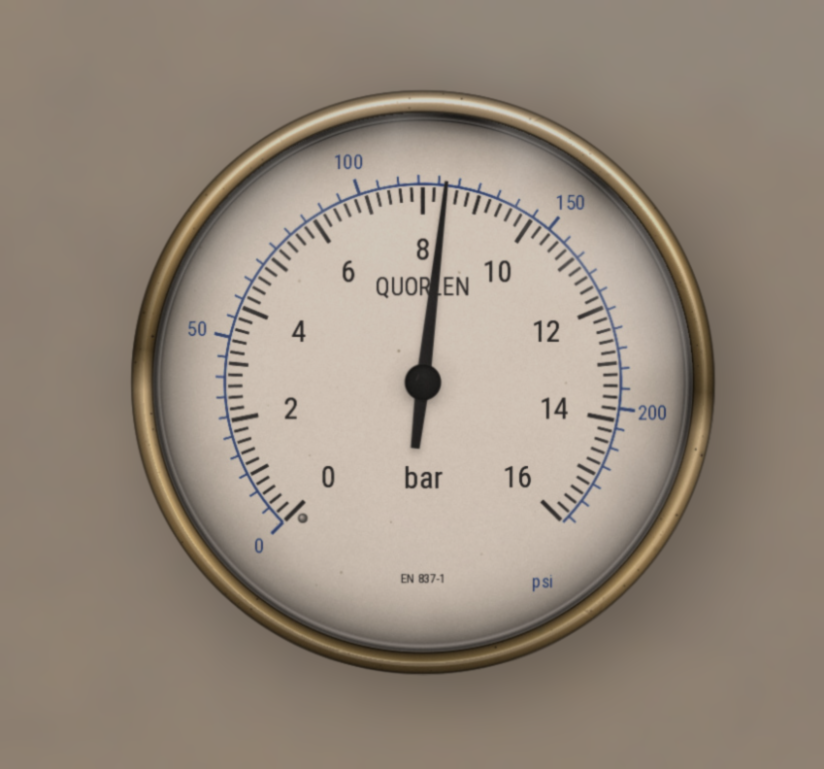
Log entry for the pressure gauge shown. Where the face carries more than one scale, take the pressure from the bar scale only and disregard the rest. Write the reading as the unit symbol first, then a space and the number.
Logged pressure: bar 8.4
